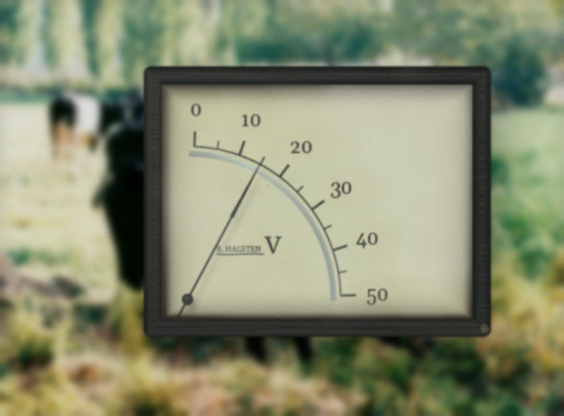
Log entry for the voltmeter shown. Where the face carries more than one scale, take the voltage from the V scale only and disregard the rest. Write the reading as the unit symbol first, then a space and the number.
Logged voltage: V 15
